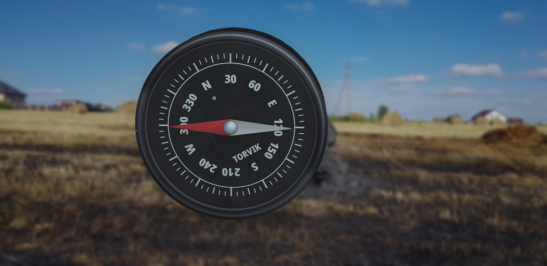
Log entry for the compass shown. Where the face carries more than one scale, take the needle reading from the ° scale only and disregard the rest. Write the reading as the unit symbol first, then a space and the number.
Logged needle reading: ° 300
